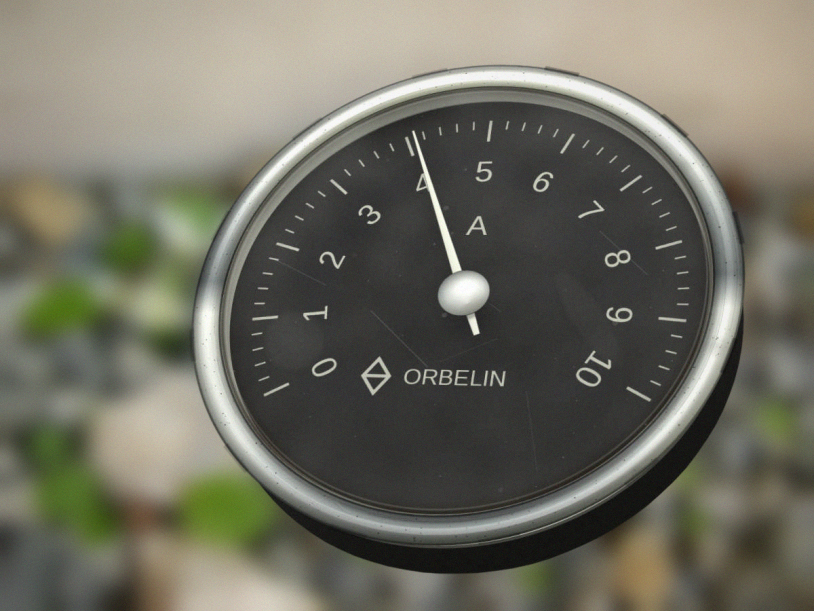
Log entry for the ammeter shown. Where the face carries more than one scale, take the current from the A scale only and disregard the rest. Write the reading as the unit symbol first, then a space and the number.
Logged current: A 4.1
